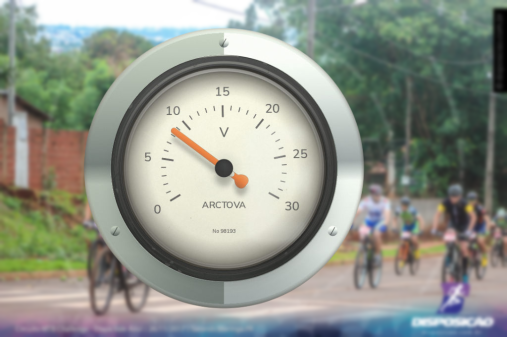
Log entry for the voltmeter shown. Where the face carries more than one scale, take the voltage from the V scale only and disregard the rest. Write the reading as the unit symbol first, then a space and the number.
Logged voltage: V 8.5
